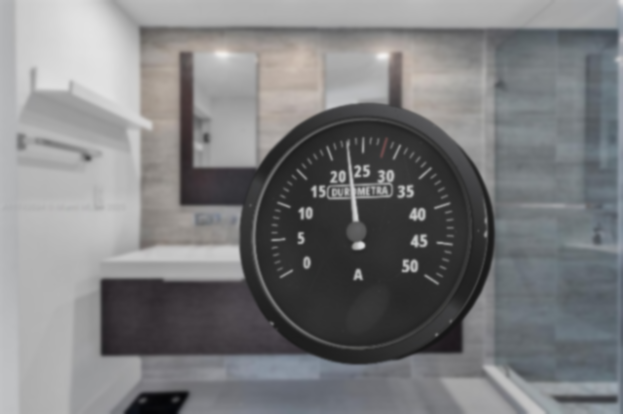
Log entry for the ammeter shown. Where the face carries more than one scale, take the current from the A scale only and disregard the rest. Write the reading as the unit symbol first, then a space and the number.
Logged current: A 23
